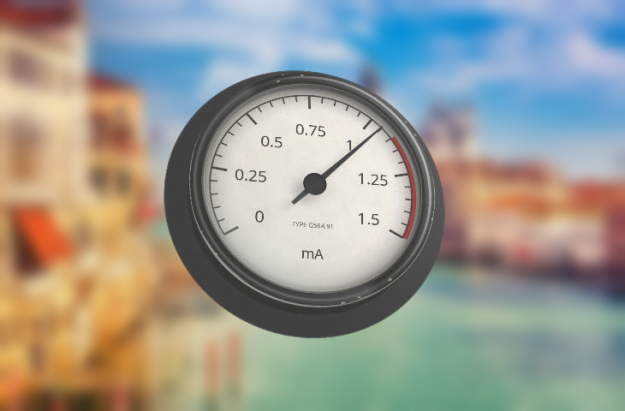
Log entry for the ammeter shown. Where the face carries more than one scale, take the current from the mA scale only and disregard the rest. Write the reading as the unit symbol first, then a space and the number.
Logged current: mA 1.05
